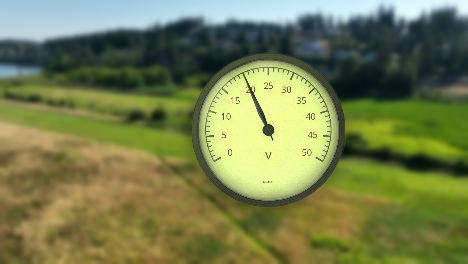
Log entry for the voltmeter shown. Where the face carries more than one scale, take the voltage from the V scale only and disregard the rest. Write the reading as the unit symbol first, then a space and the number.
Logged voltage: V 20
